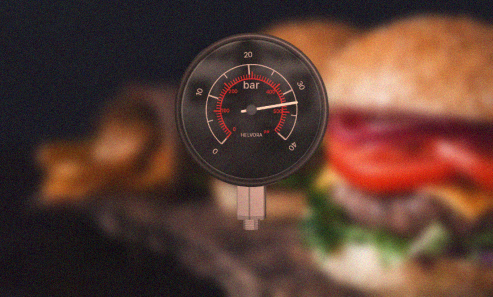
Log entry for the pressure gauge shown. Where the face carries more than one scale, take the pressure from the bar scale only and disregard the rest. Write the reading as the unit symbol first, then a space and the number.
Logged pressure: bar 32.5
